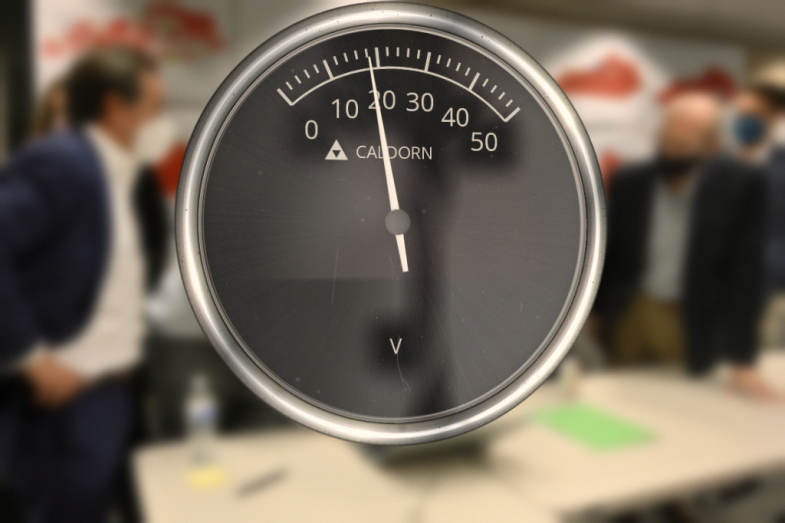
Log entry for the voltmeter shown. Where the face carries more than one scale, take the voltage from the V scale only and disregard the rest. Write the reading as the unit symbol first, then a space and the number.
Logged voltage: V 18
